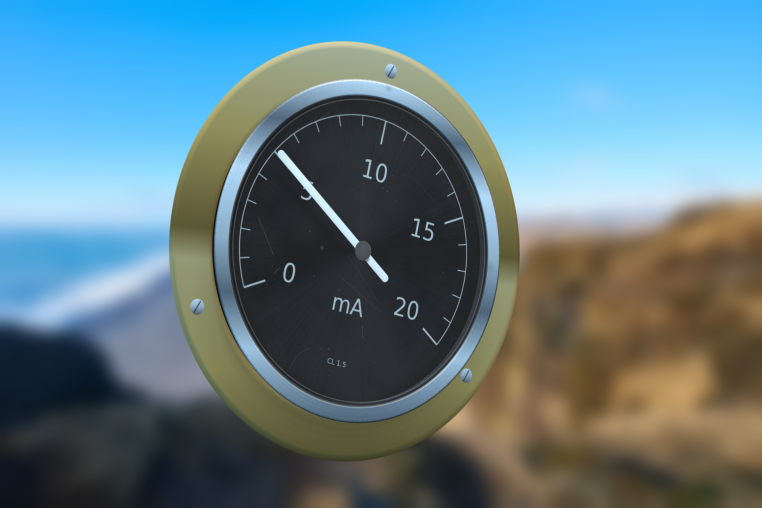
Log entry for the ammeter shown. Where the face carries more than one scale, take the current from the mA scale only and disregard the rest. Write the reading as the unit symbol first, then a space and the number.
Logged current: mA 5
